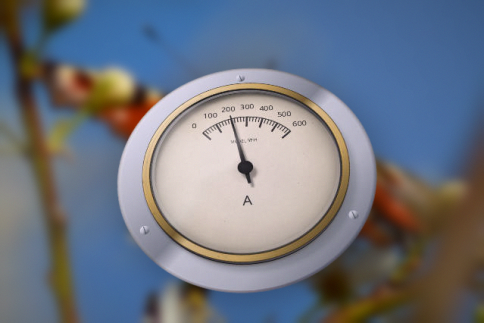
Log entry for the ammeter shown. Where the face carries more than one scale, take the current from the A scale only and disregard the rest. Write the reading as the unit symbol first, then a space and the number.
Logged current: A 200
